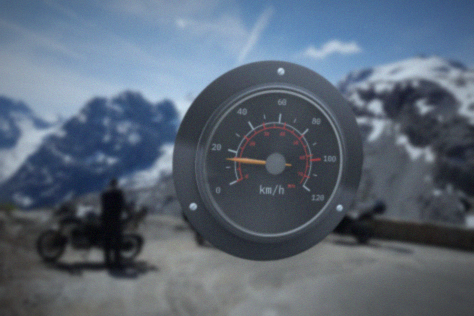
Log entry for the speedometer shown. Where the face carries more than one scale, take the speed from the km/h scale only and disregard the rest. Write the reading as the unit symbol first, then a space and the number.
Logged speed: km/h 15
